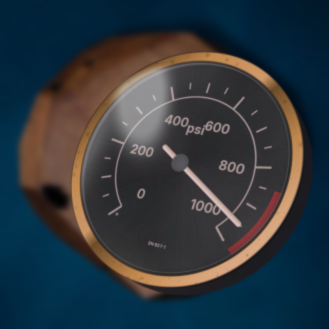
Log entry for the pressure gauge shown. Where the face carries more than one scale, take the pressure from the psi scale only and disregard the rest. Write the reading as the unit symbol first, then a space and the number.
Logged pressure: psi 950
